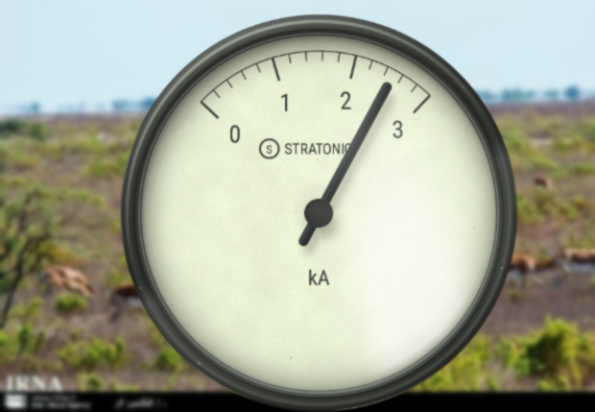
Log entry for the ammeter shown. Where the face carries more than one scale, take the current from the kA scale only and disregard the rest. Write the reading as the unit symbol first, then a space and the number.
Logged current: kA 2.5
